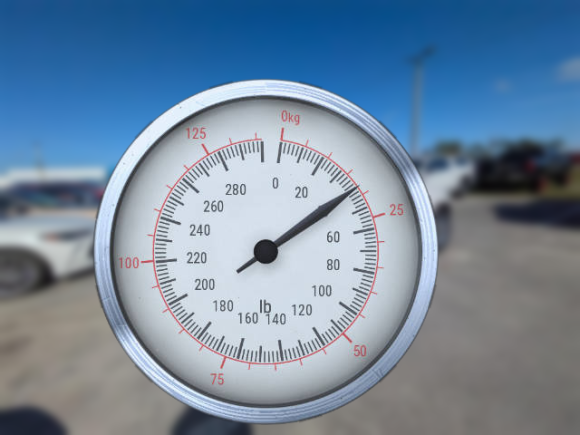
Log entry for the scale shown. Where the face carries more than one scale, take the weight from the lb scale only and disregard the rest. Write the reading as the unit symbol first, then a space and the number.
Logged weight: lb 40
